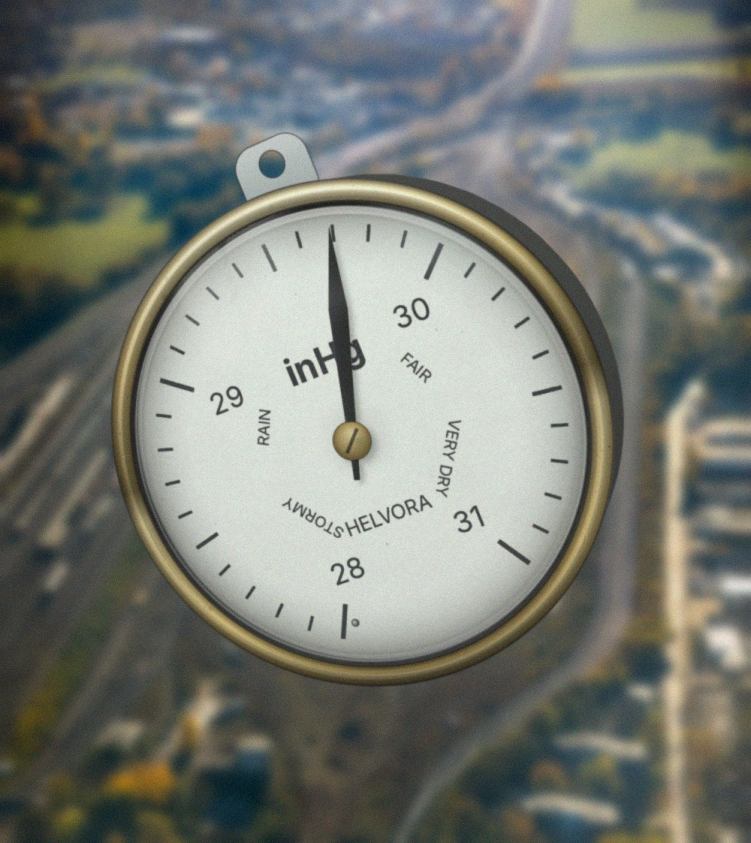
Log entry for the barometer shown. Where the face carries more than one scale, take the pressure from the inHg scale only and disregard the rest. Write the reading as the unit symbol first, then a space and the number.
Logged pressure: inHg 29.7
